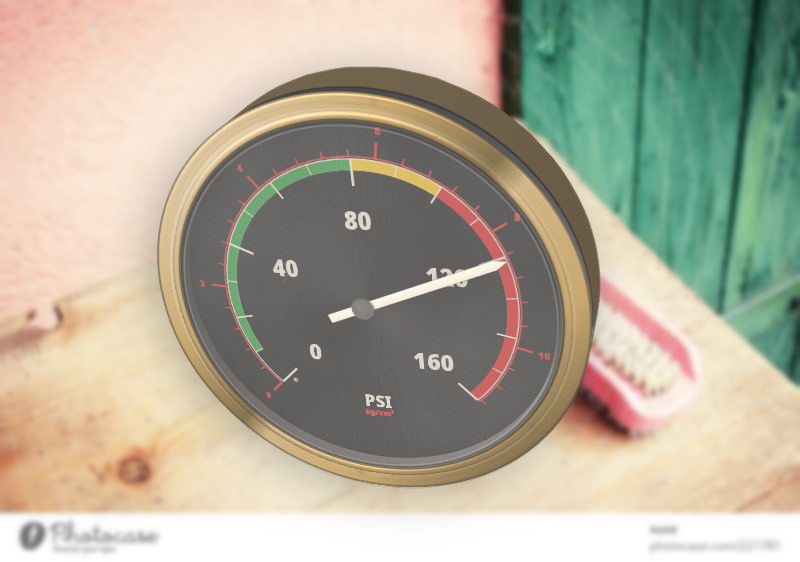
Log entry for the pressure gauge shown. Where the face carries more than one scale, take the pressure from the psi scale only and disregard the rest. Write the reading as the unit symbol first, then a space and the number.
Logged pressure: psi 120
